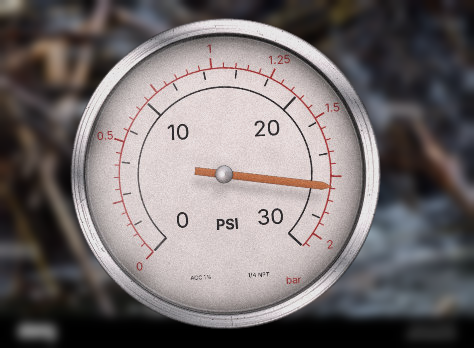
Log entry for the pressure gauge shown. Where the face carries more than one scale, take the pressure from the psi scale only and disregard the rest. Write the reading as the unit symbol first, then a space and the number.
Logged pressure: psi 26
